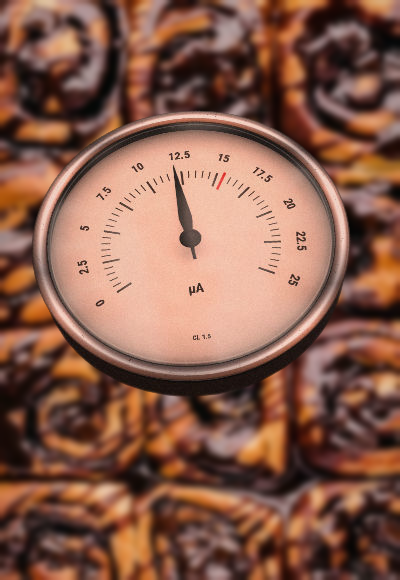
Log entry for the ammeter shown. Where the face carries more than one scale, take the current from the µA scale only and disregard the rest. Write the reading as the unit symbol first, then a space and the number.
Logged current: µA 12
